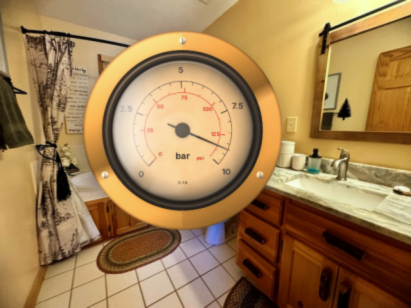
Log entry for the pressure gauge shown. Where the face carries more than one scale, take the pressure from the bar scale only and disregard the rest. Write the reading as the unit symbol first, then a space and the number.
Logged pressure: bar 9.25
